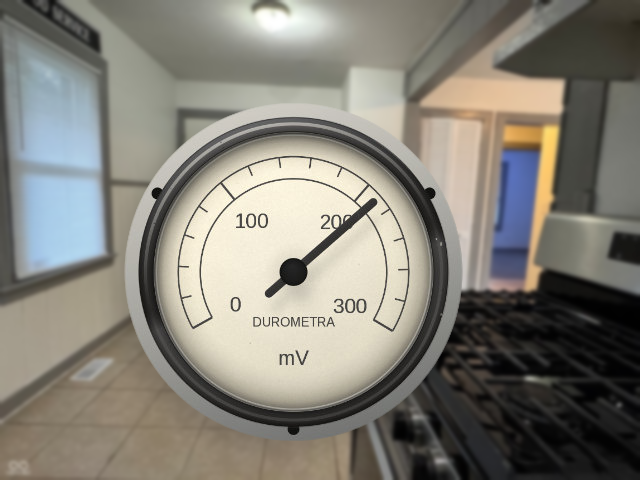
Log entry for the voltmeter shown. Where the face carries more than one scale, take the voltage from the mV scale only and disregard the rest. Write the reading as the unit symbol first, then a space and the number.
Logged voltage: mV 210
